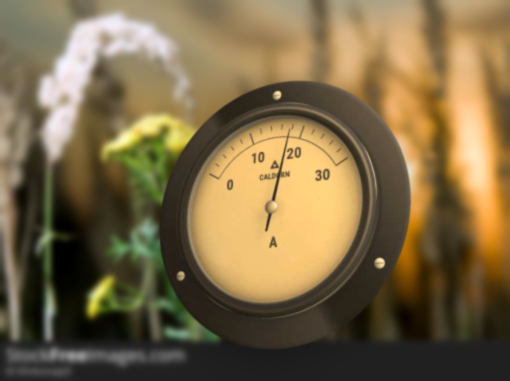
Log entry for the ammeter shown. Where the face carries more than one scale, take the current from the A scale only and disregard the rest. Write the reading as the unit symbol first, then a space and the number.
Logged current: A 18
